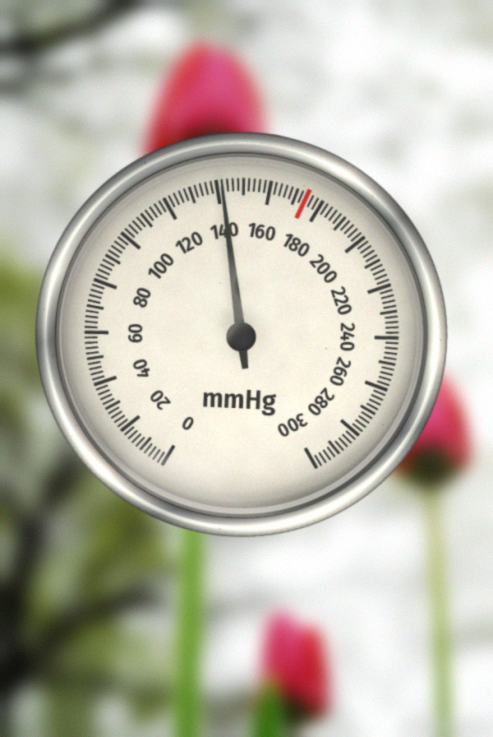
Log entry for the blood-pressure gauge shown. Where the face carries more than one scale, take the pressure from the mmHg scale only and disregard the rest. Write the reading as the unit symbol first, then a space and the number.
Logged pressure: mmHg 142
